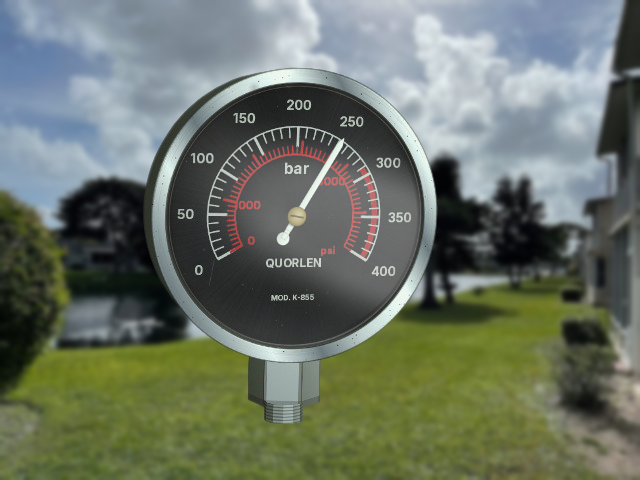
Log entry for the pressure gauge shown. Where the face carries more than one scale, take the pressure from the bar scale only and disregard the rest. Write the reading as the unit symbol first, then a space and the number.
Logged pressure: bar 250
